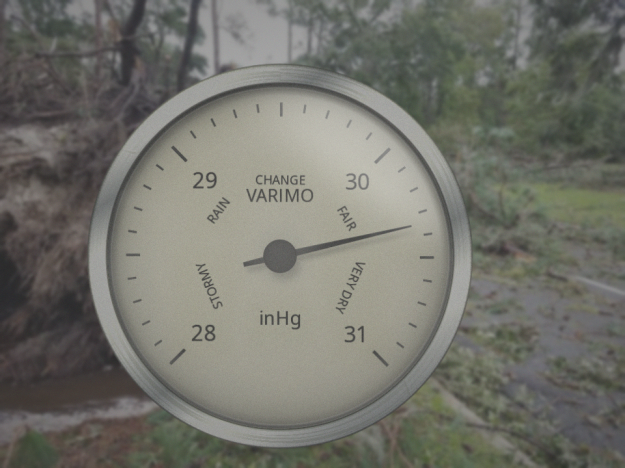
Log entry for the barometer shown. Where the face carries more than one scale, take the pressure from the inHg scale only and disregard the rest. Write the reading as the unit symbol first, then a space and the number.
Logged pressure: inHg 30.35
